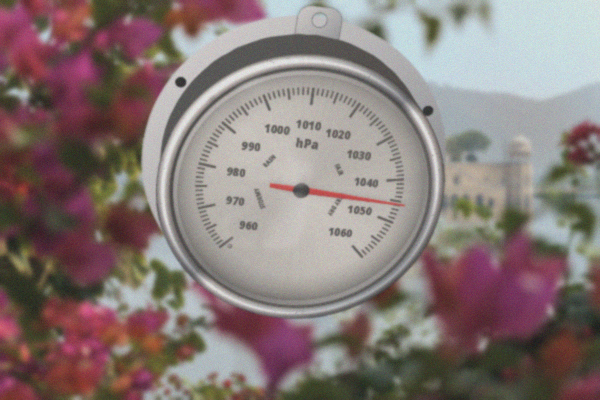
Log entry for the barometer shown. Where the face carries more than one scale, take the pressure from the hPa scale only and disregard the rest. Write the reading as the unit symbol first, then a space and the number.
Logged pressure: hPa 1045
